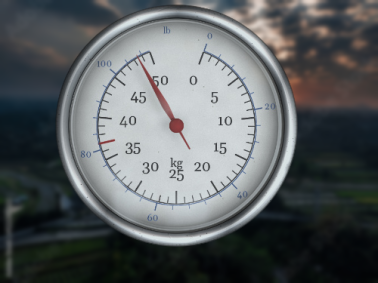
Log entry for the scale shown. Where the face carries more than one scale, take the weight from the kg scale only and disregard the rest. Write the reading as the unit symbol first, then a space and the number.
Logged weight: kg 48.5
